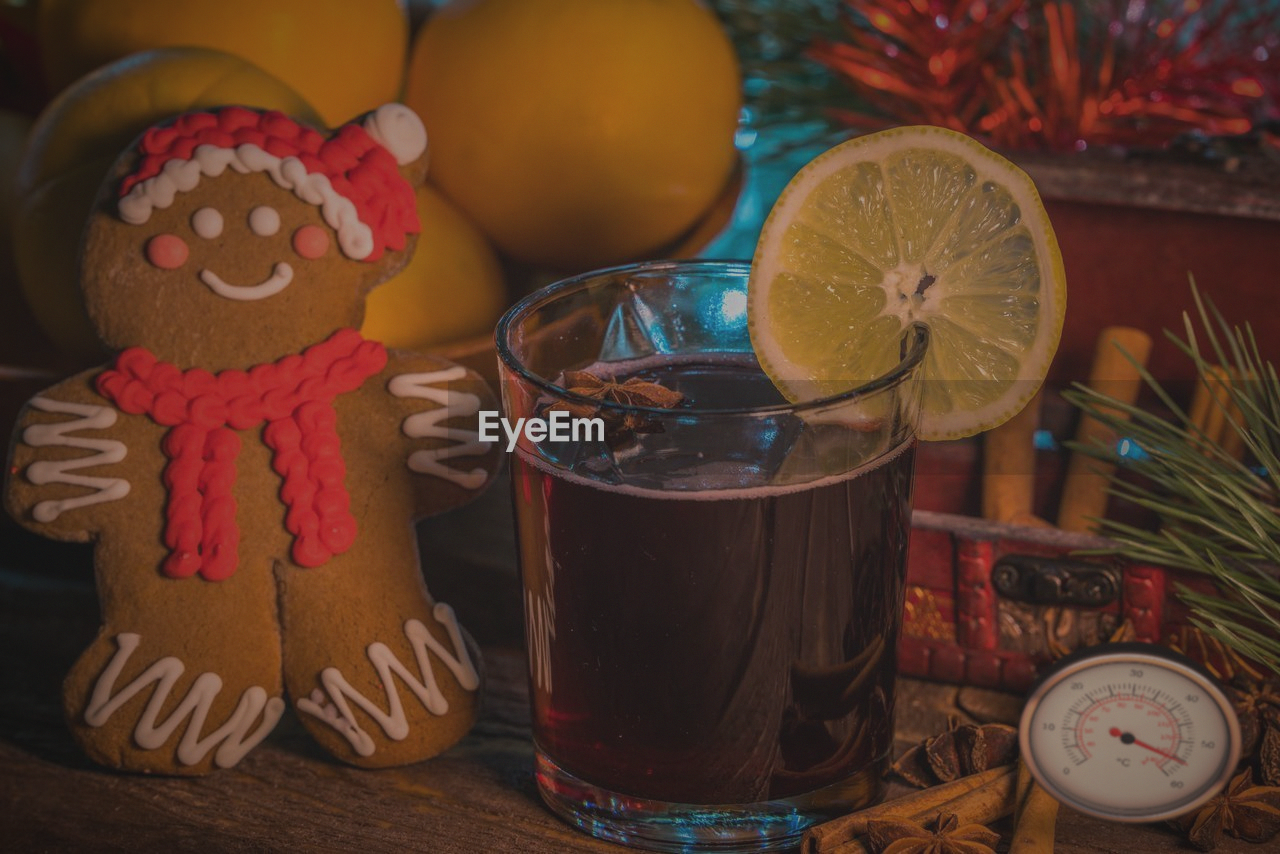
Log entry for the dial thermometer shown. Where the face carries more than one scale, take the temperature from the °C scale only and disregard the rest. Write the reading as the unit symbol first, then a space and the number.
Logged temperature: °C 55
